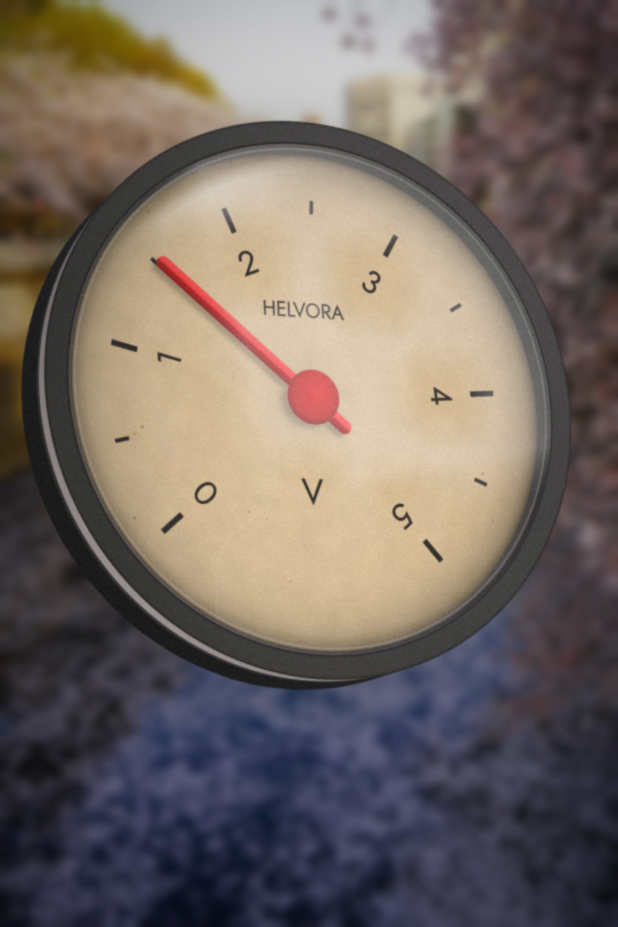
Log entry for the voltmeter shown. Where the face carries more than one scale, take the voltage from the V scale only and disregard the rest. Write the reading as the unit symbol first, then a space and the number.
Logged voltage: V 1.5
